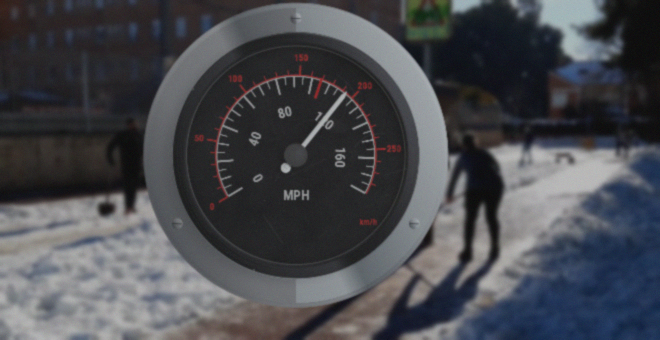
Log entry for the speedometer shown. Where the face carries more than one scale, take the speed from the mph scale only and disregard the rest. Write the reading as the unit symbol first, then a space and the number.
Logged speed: mph 120
